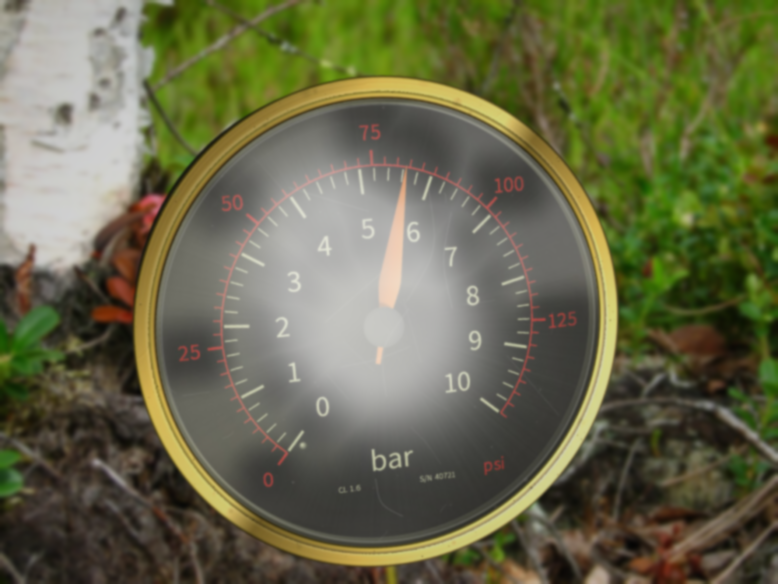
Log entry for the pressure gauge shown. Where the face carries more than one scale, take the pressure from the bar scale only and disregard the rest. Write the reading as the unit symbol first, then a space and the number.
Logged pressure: bar 5.6
